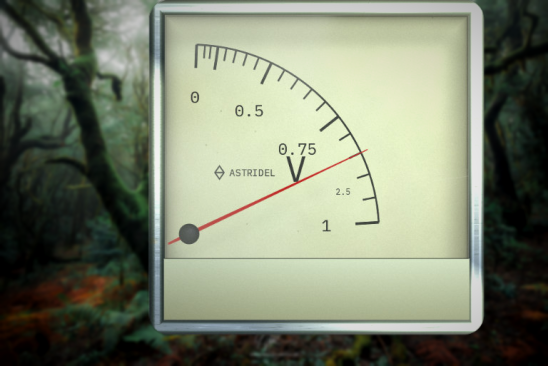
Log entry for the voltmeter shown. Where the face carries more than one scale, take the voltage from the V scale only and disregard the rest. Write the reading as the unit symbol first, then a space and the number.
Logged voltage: V 0.85
